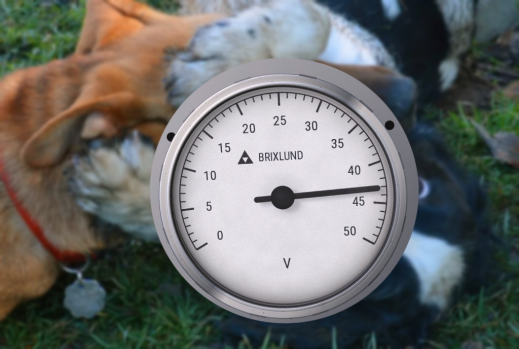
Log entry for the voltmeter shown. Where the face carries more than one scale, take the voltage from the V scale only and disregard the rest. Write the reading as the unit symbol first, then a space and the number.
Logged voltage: V 43
